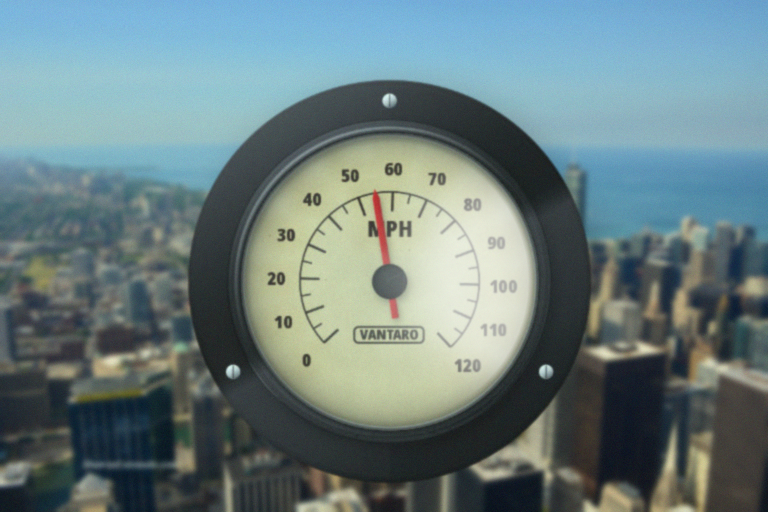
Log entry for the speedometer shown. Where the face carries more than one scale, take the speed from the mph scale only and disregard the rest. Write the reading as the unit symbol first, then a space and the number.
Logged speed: mph 55
